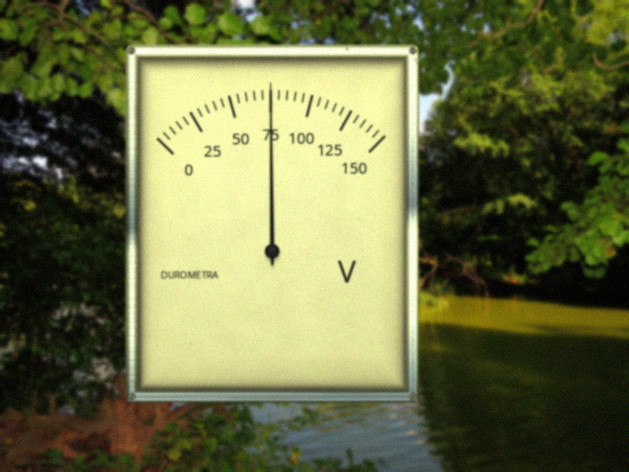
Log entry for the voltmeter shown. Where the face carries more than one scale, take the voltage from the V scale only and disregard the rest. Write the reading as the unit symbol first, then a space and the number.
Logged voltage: V 75
